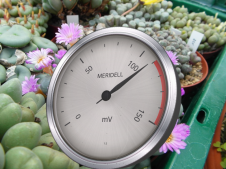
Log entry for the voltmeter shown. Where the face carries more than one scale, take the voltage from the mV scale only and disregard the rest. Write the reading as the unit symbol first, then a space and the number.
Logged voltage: mV 110
